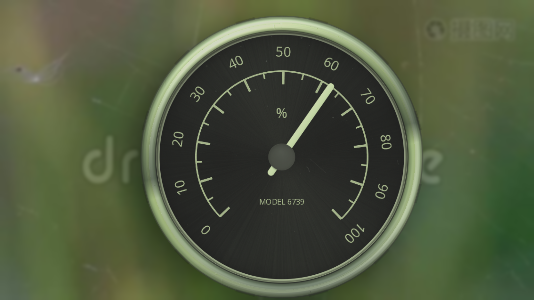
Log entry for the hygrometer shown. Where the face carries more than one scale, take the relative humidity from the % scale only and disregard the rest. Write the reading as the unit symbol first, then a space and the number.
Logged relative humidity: % 62.5
